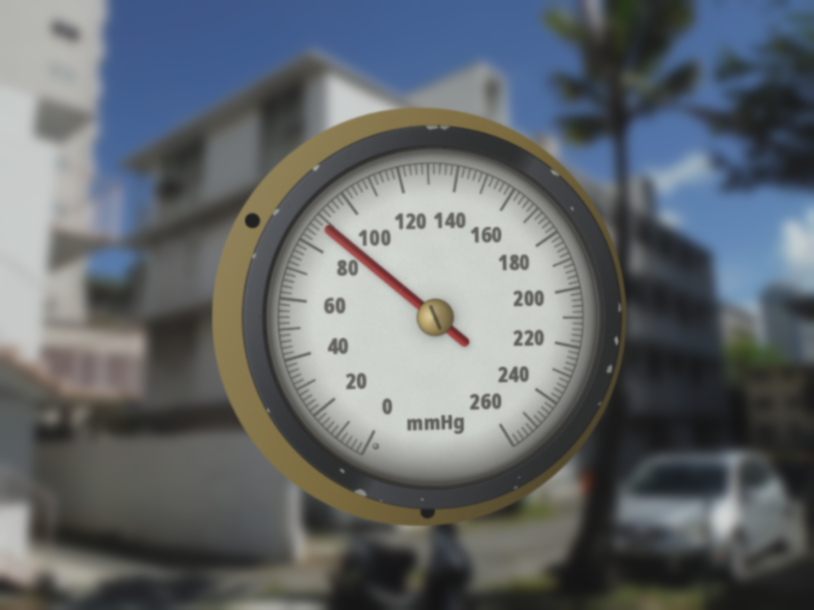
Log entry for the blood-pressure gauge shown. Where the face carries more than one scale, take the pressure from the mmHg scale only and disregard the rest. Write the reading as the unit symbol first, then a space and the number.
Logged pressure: mmHg 88
